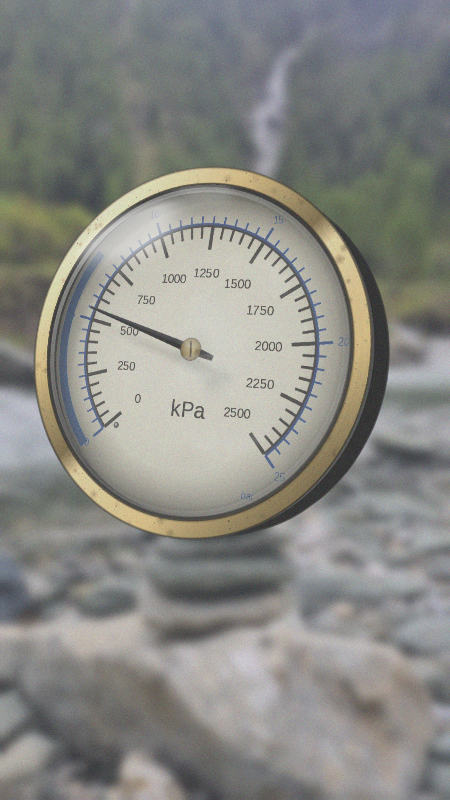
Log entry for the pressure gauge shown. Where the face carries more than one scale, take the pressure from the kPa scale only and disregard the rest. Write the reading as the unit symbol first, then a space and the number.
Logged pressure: kPa 550
